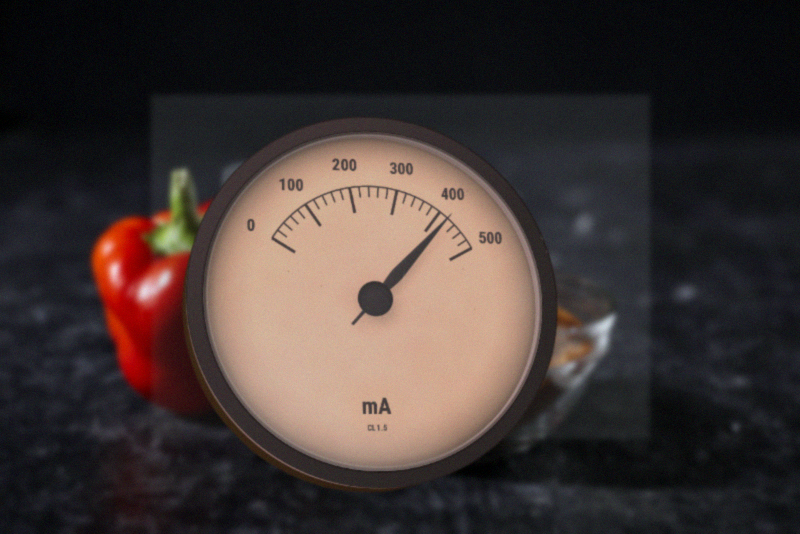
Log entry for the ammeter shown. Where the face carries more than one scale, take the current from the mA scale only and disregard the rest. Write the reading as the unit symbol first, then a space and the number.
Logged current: mA 420
